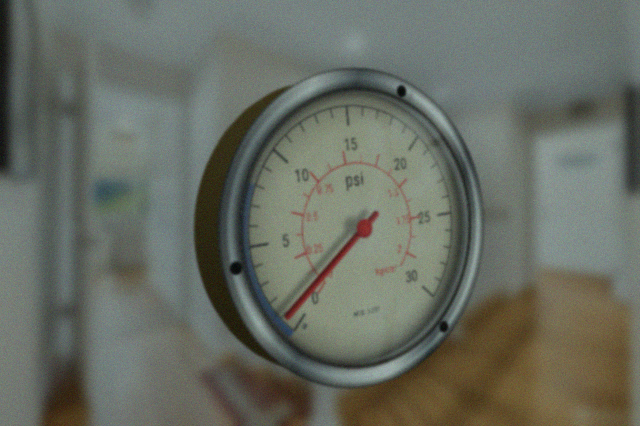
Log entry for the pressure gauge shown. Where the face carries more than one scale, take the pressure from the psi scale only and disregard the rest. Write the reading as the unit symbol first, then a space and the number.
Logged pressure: psi 1
